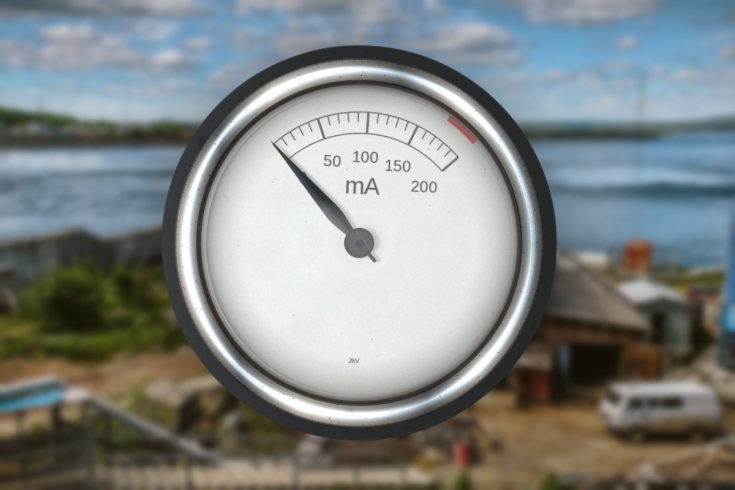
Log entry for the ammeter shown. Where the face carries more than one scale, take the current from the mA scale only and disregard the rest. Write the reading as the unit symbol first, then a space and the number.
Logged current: mA 0
